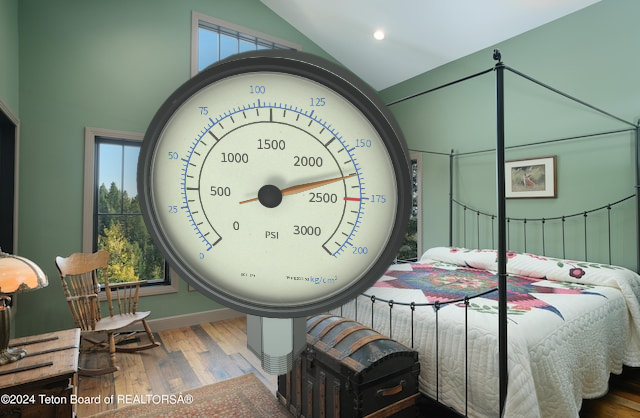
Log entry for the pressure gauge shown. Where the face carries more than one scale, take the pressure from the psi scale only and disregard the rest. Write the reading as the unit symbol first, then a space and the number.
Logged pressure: psi 2300
